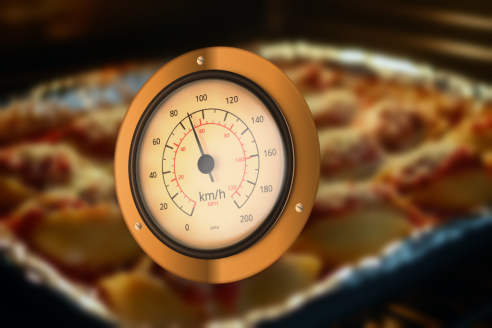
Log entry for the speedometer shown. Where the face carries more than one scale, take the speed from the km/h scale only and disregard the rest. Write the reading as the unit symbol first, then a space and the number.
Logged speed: km/h 90
